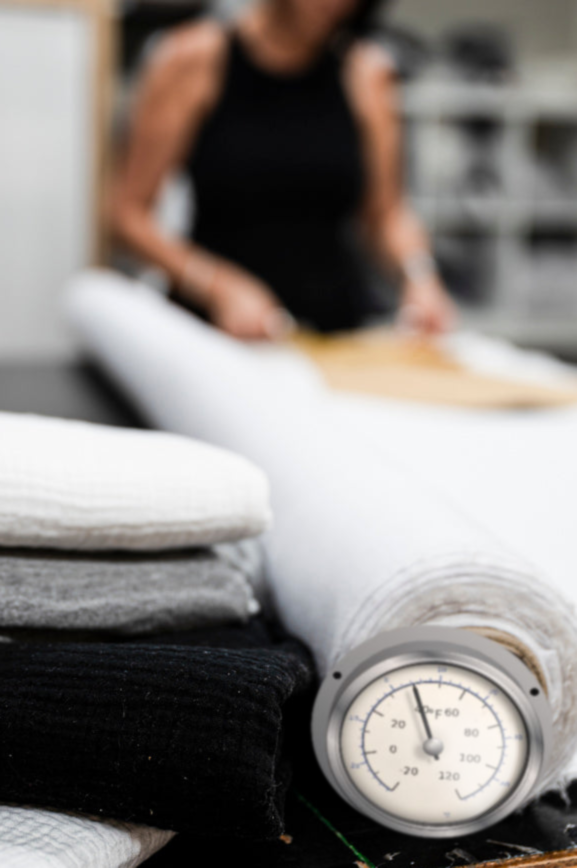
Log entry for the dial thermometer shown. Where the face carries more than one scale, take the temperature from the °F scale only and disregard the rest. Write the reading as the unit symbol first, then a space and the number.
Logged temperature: °F 40
